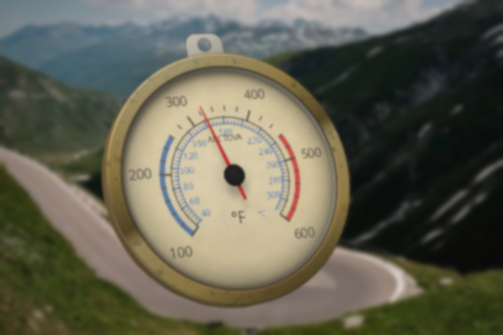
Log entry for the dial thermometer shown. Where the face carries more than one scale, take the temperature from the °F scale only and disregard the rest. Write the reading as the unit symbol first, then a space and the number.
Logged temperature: °F 320
